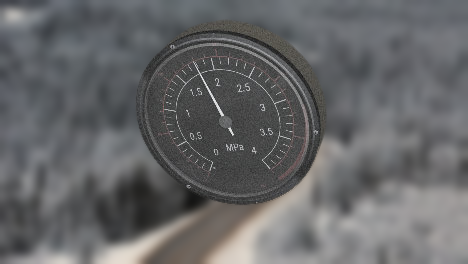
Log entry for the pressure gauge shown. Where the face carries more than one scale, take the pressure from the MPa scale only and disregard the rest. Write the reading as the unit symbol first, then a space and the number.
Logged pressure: MPa 1.8
